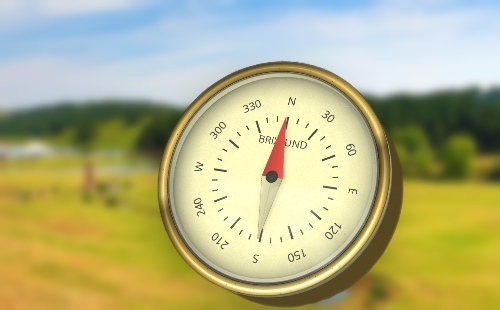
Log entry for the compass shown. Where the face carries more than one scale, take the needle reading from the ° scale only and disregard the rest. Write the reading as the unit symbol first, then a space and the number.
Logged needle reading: ° 0
